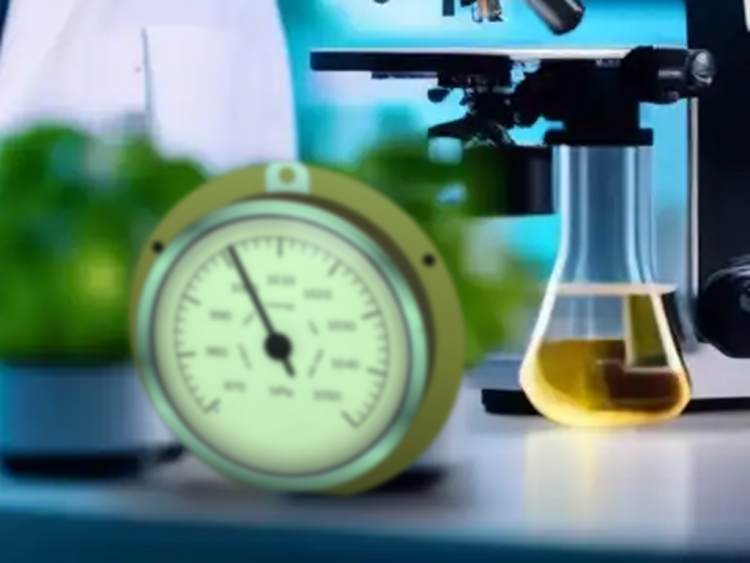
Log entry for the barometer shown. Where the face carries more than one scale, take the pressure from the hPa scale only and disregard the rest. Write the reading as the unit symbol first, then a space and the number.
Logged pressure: hPa 1002
